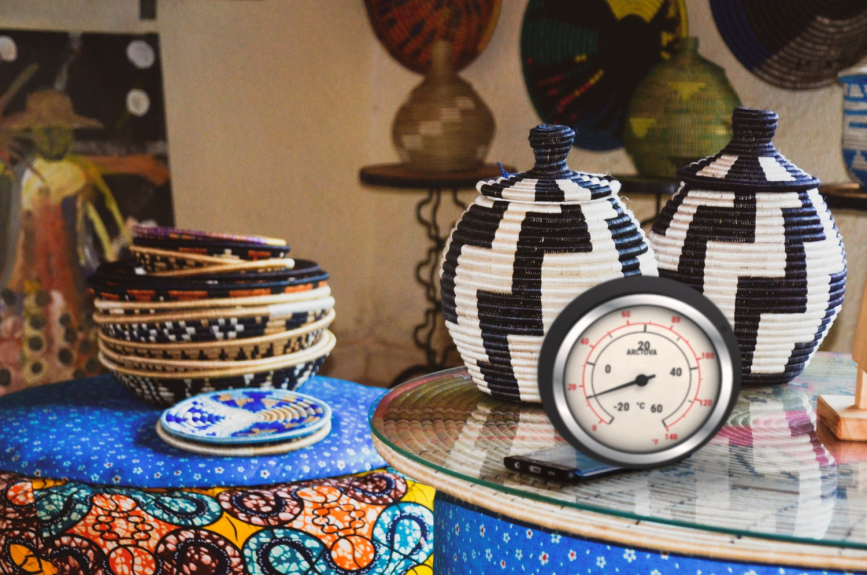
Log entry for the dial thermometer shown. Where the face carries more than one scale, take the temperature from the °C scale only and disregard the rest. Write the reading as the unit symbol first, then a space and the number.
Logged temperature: °C -10
